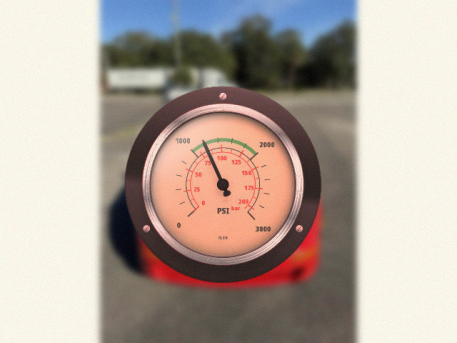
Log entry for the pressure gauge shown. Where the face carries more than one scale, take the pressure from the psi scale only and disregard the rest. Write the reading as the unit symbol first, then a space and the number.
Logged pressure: psi 1200
